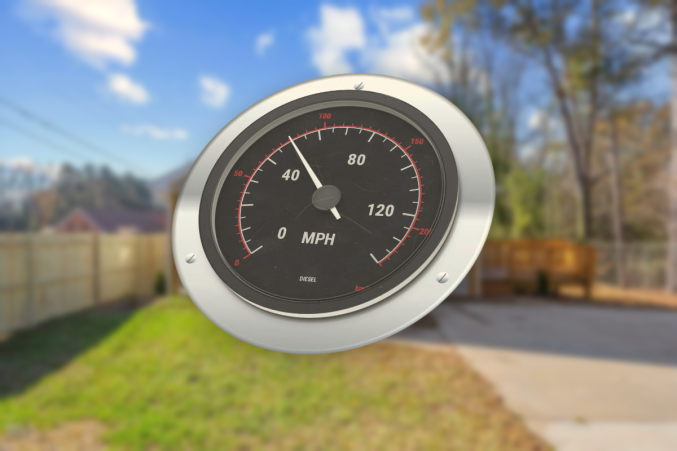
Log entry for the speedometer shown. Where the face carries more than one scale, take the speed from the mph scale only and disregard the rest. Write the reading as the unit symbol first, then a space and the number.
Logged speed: mph 50
